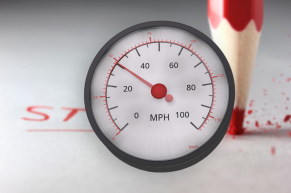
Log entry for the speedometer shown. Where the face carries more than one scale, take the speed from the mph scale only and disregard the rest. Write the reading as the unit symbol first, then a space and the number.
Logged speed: mph 30
